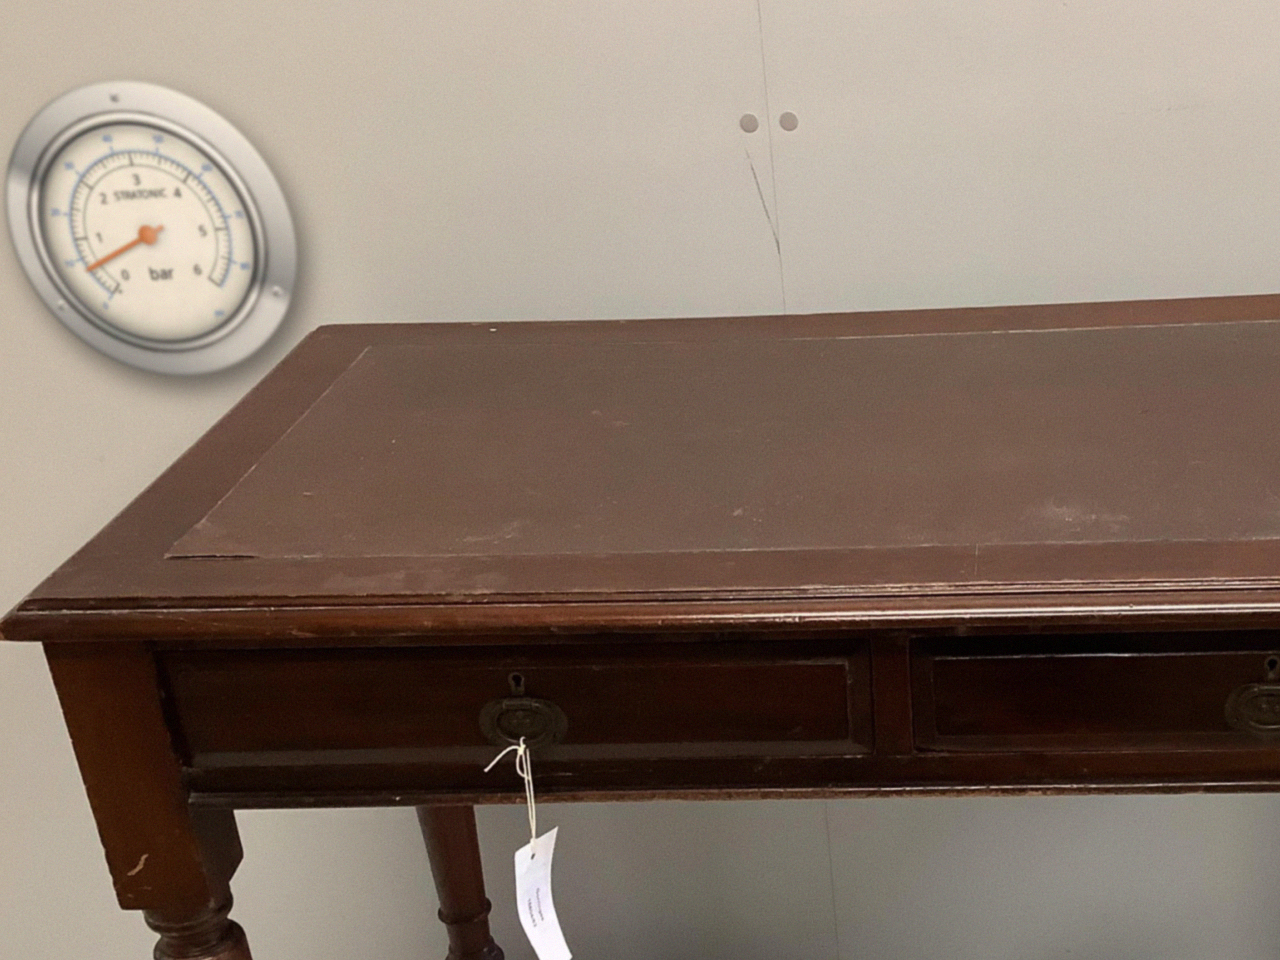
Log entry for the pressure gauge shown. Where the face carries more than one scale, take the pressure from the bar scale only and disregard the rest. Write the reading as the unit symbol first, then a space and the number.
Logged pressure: bar 0.5
